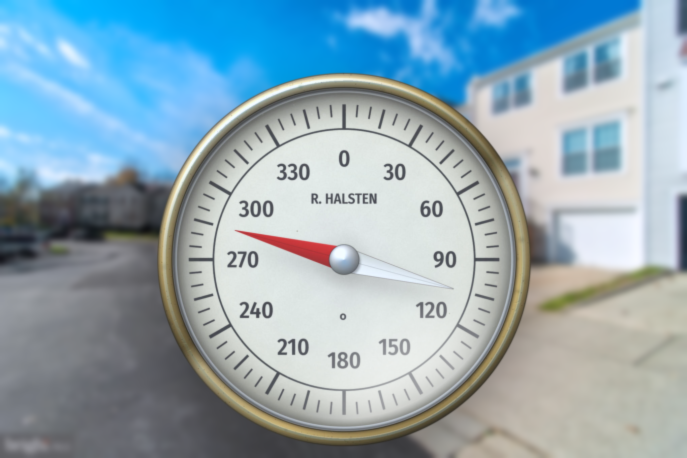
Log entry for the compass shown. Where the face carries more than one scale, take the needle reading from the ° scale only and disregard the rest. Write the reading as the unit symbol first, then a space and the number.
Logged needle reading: ° 285
